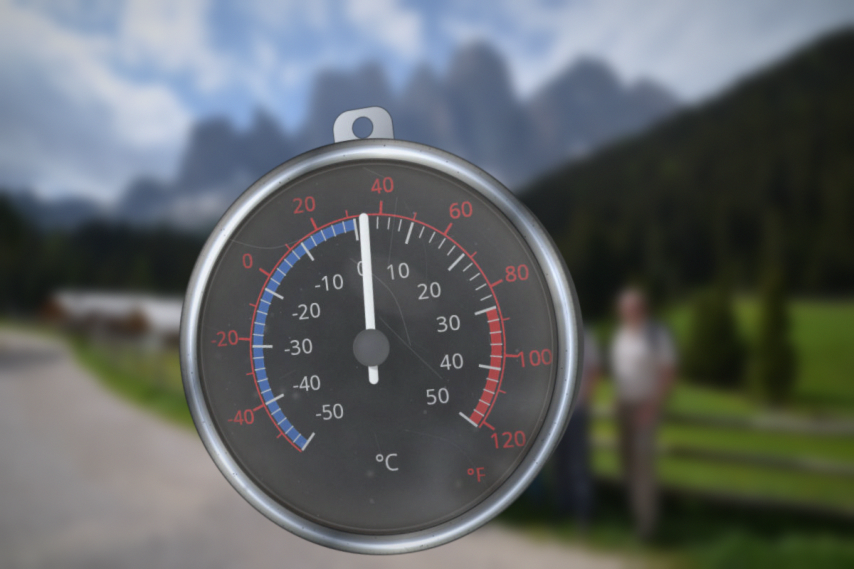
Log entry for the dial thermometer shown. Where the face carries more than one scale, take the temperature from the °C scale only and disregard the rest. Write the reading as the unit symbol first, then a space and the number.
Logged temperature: °C 2
